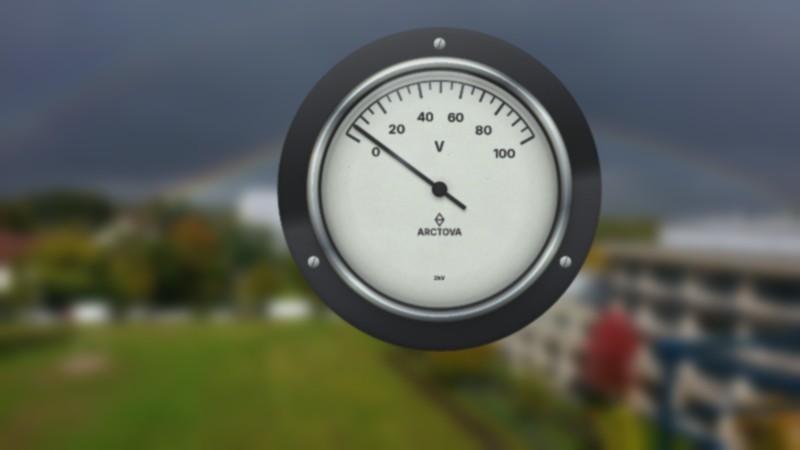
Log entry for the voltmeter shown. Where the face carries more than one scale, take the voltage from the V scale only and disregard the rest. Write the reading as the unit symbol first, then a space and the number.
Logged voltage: V 5
